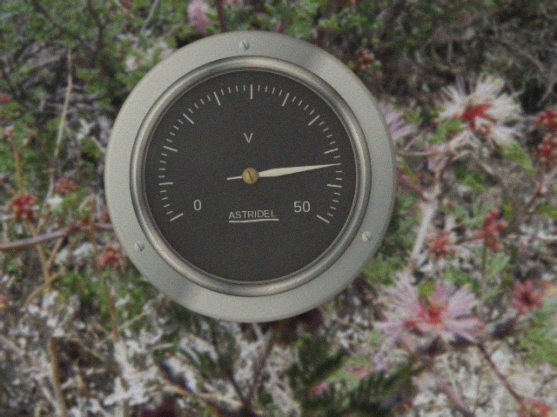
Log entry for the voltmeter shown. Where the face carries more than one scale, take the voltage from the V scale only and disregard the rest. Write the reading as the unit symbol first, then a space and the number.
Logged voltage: V 42
